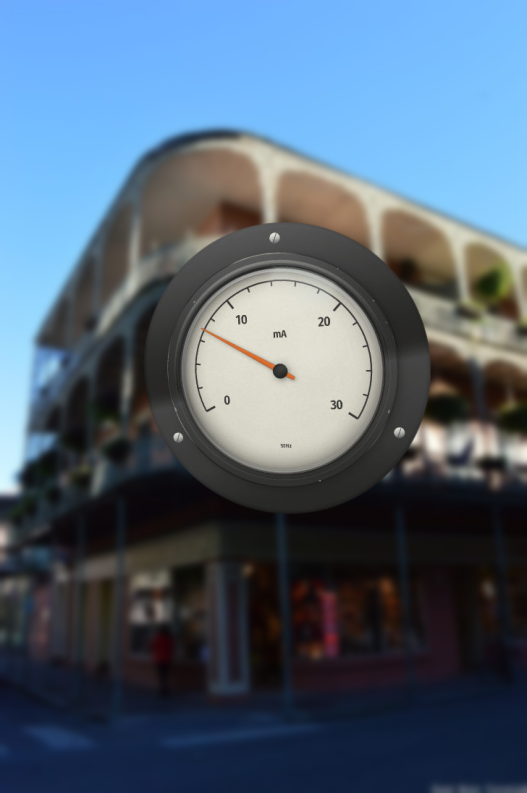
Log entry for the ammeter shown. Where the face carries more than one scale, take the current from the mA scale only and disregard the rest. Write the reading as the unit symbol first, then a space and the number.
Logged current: mA 7
